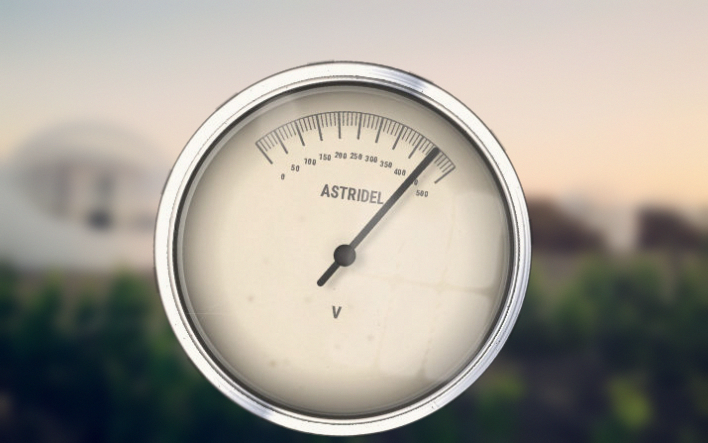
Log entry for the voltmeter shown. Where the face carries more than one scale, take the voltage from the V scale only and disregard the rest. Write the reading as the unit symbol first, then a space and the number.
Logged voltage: V 440
